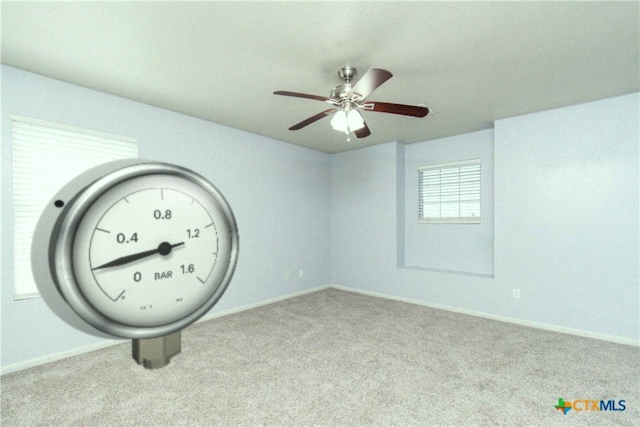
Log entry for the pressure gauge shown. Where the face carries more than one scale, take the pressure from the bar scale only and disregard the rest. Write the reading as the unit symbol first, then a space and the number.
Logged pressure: bar 0.2
